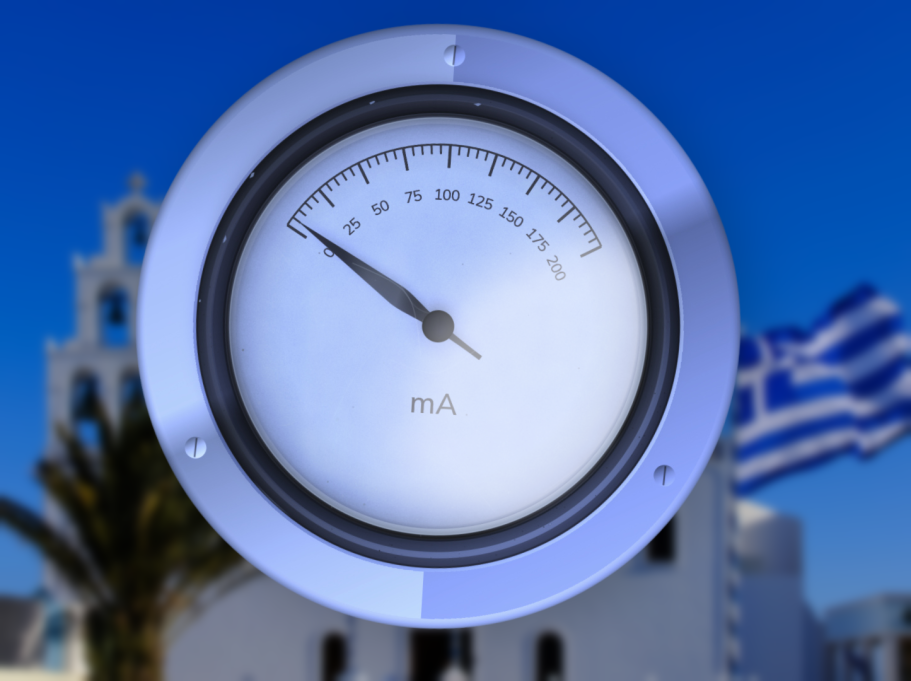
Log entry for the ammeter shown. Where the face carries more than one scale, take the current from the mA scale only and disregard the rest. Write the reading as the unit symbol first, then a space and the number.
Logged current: mA 5
